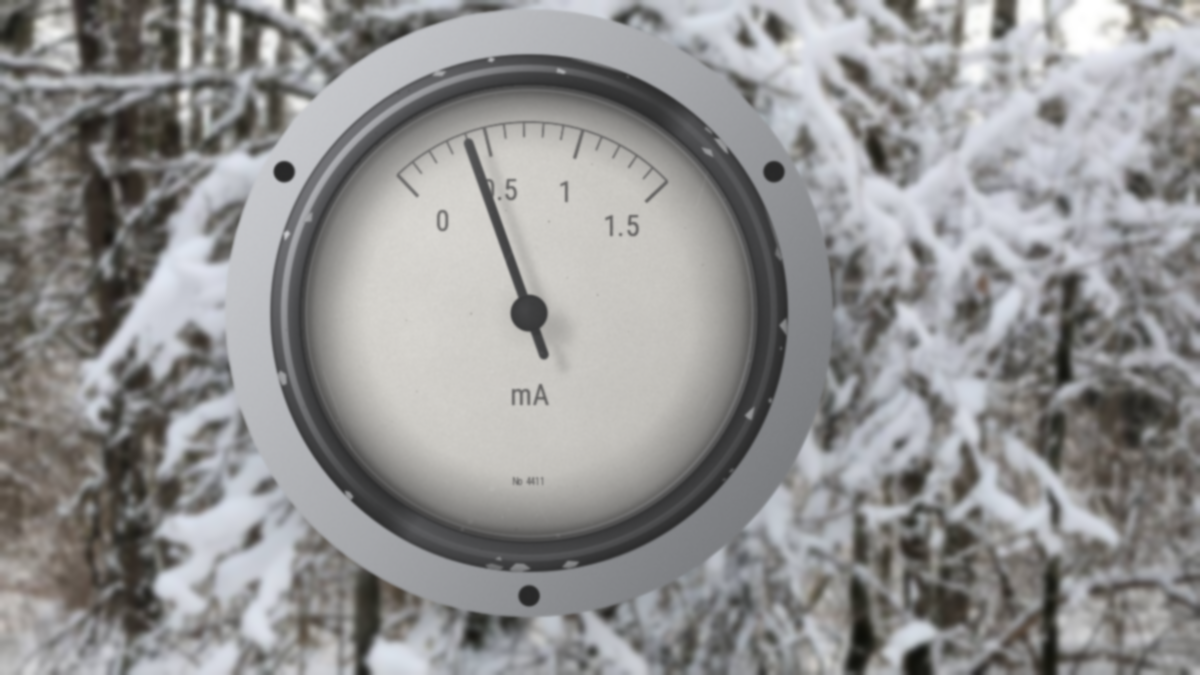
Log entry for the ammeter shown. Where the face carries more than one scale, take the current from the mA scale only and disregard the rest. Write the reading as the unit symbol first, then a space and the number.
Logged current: mA 0.4
